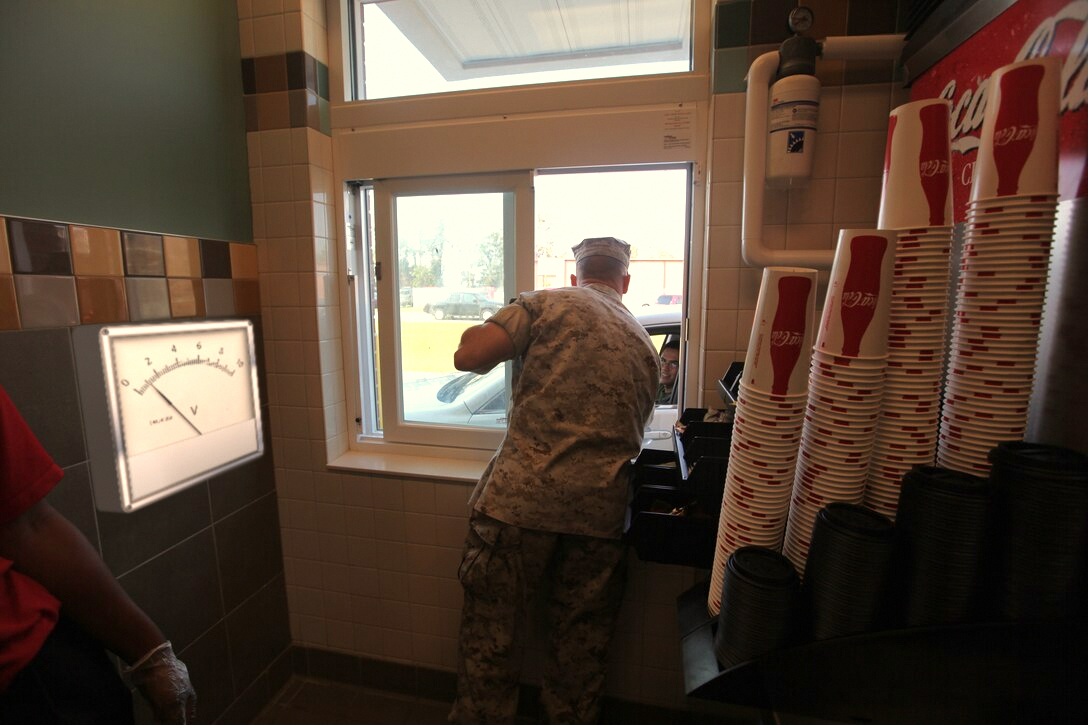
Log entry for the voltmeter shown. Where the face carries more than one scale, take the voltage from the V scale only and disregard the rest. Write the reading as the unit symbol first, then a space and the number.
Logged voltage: V 1
